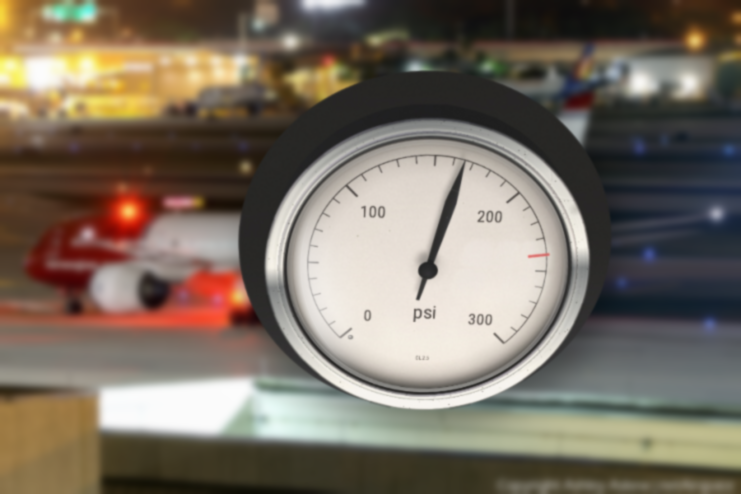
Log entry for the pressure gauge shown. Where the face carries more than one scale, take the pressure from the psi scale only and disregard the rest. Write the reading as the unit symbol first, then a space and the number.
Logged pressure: psi 165
